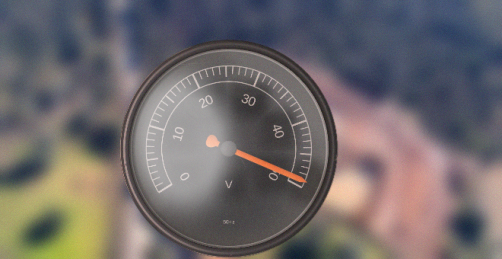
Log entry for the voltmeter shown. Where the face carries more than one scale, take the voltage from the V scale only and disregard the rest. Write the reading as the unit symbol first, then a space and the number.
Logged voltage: V 49
